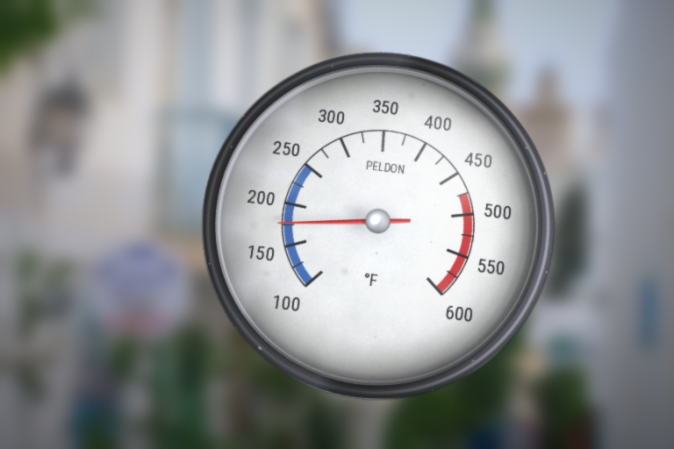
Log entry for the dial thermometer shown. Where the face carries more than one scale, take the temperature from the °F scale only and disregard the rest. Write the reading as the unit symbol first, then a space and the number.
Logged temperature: °F 175
